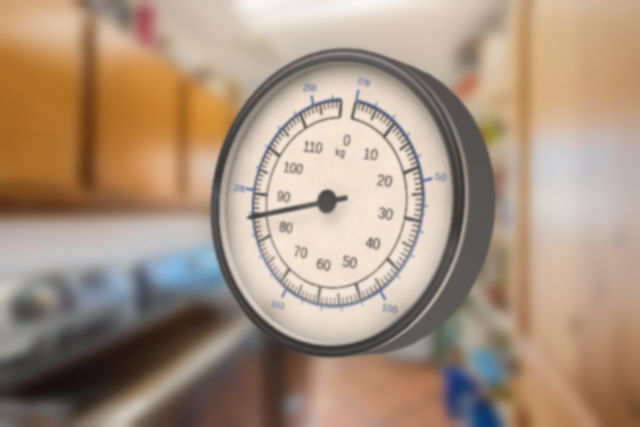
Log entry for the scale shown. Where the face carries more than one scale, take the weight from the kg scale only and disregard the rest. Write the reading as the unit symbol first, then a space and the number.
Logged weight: kg 85
